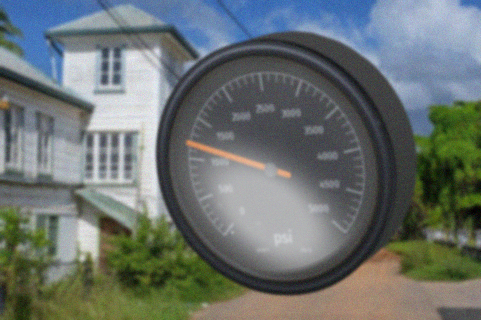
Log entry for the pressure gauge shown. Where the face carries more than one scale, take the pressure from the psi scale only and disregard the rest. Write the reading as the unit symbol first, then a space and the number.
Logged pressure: psi 1200
